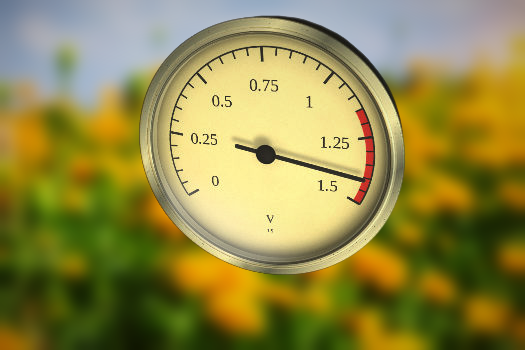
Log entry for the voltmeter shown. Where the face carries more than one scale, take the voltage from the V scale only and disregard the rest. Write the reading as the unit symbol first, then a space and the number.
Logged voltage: V 1.4
